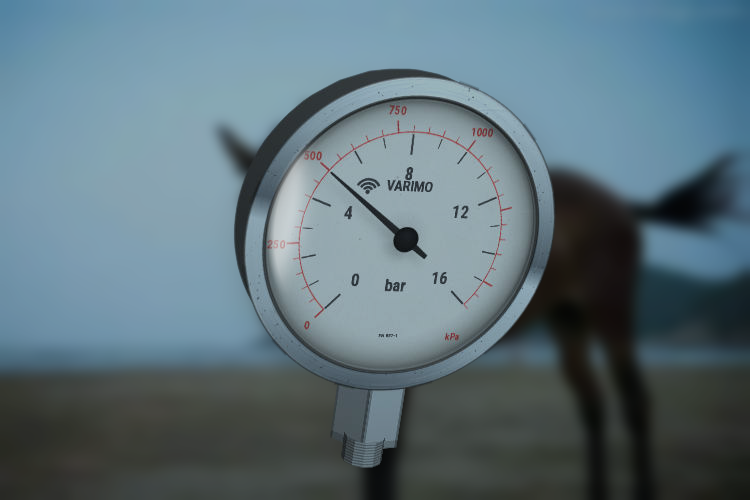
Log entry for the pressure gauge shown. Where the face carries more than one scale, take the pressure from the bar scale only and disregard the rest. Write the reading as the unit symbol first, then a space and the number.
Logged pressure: bar 5
